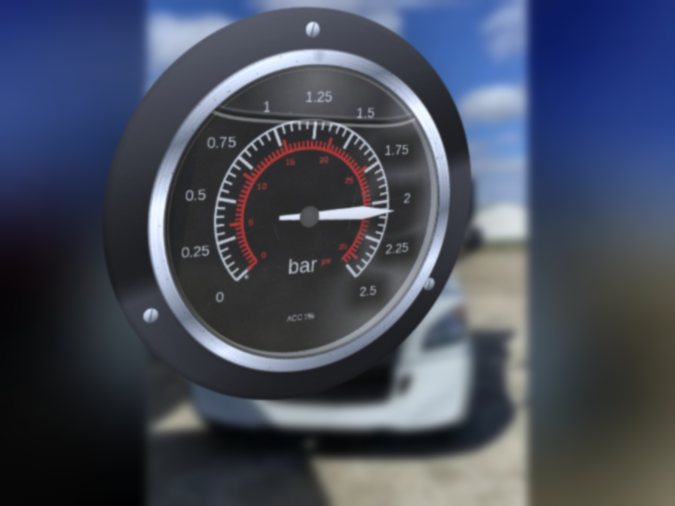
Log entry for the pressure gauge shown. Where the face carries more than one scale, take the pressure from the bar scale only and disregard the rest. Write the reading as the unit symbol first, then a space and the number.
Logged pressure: bar 2.05
